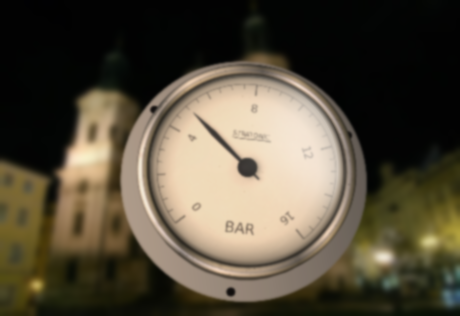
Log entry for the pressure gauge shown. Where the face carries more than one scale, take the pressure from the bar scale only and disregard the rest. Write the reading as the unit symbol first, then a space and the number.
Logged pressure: bar 5
